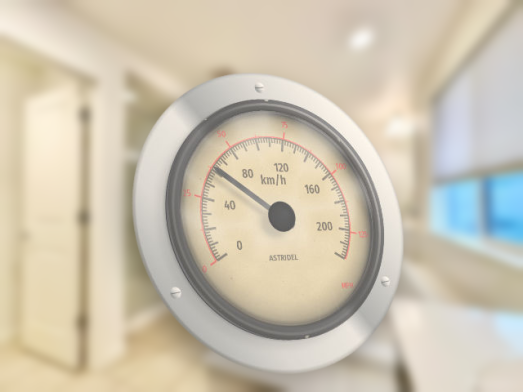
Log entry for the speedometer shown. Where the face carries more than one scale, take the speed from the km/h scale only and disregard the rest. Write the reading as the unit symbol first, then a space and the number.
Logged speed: km/h 60
